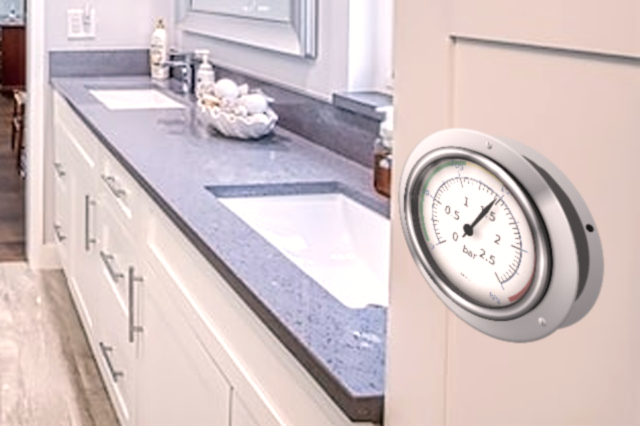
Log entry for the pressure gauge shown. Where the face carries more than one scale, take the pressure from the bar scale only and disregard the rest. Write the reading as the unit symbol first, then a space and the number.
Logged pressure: bar 1.5
